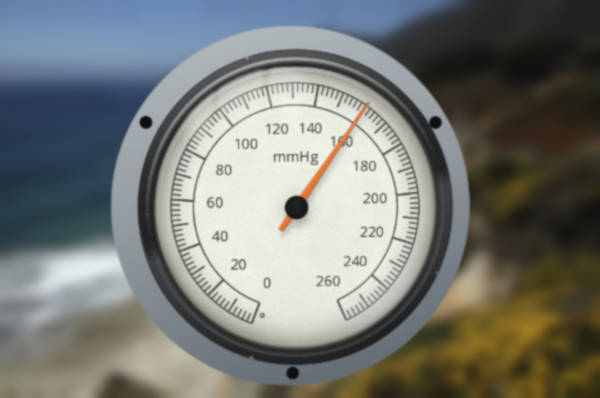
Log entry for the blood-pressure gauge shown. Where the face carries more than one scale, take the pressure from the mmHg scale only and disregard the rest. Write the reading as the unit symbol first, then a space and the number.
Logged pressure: mmHg 160
